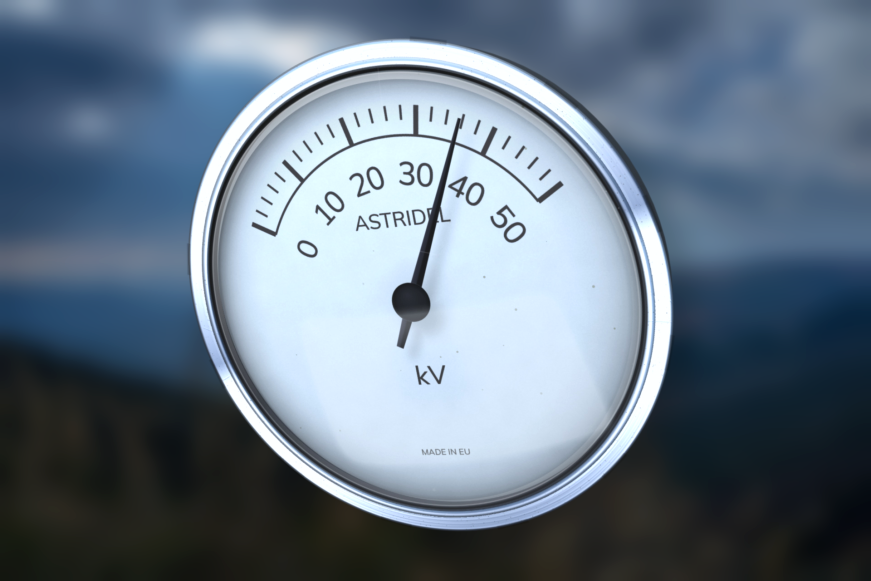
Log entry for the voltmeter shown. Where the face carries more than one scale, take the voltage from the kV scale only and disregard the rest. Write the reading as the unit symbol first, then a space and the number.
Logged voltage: kV 36
